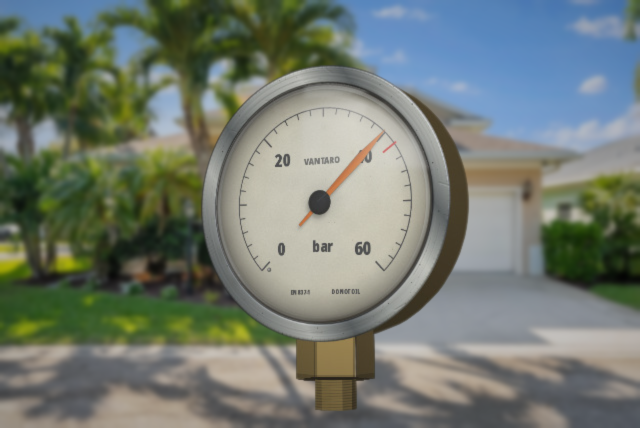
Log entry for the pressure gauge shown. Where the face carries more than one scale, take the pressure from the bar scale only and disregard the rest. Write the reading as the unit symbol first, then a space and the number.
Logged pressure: bar 40
